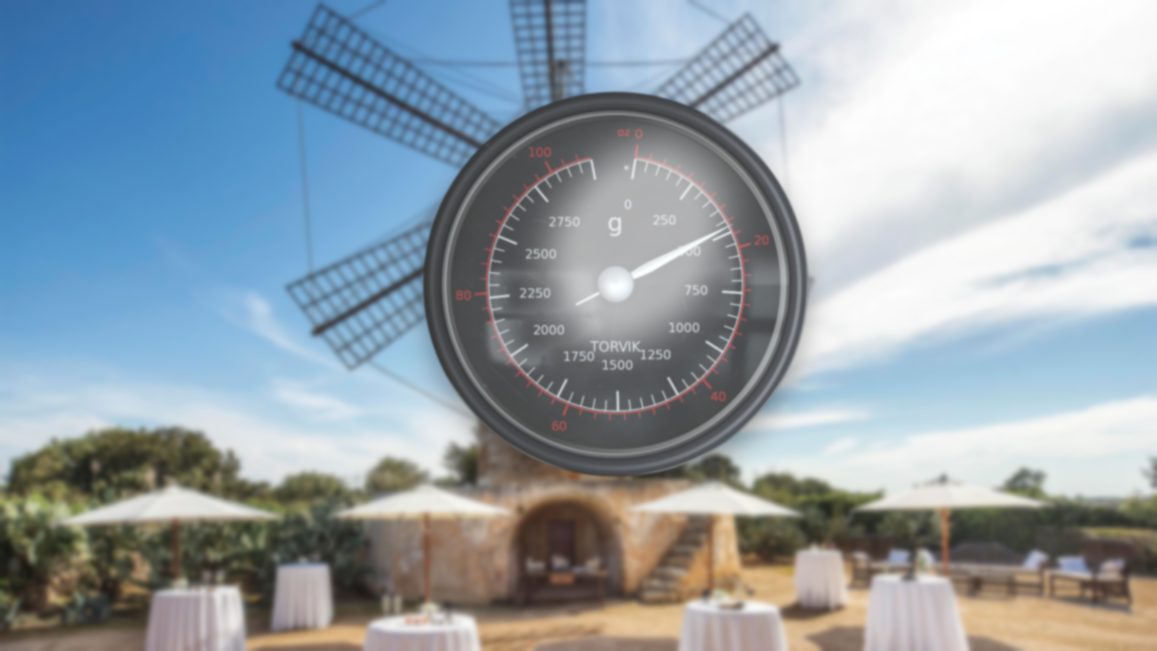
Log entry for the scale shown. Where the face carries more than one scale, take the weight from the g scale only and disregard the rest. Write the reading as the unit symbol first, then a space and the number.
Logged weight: g 475
